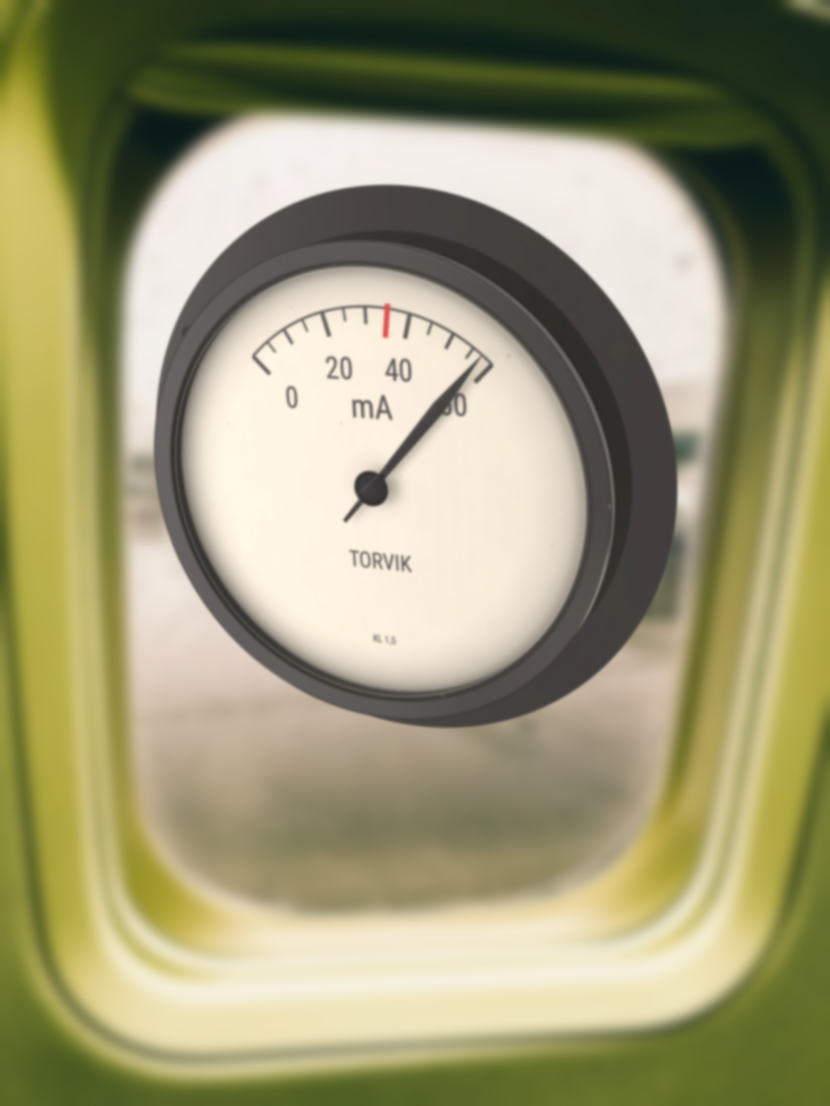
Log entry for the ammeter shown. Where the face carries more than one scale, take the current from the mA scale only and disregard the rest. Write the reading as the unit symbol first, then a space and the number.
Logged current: mA 57.5
